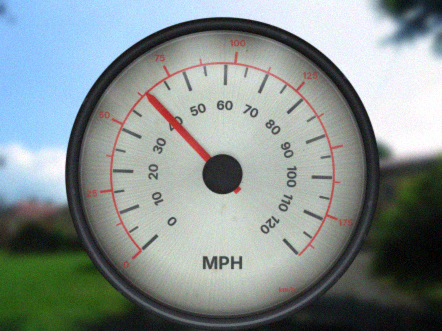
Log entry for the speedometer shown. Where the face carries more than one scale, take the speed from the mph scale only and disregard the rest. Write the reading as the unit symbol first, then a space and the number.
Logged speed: mph 40
